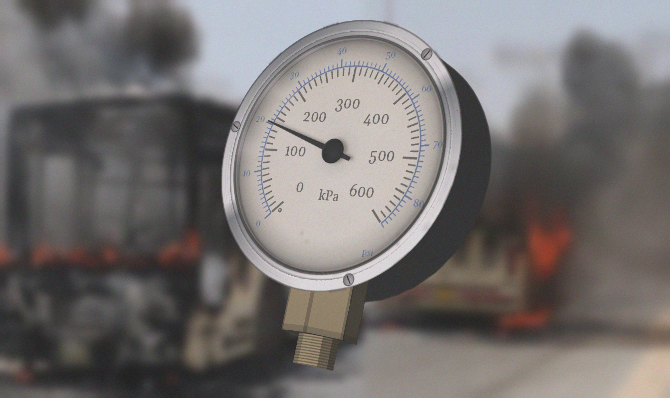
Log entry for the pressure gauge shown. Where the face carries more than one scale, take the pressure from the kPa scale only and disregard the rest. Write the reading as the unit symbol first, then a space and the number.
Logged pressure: kPa 140
